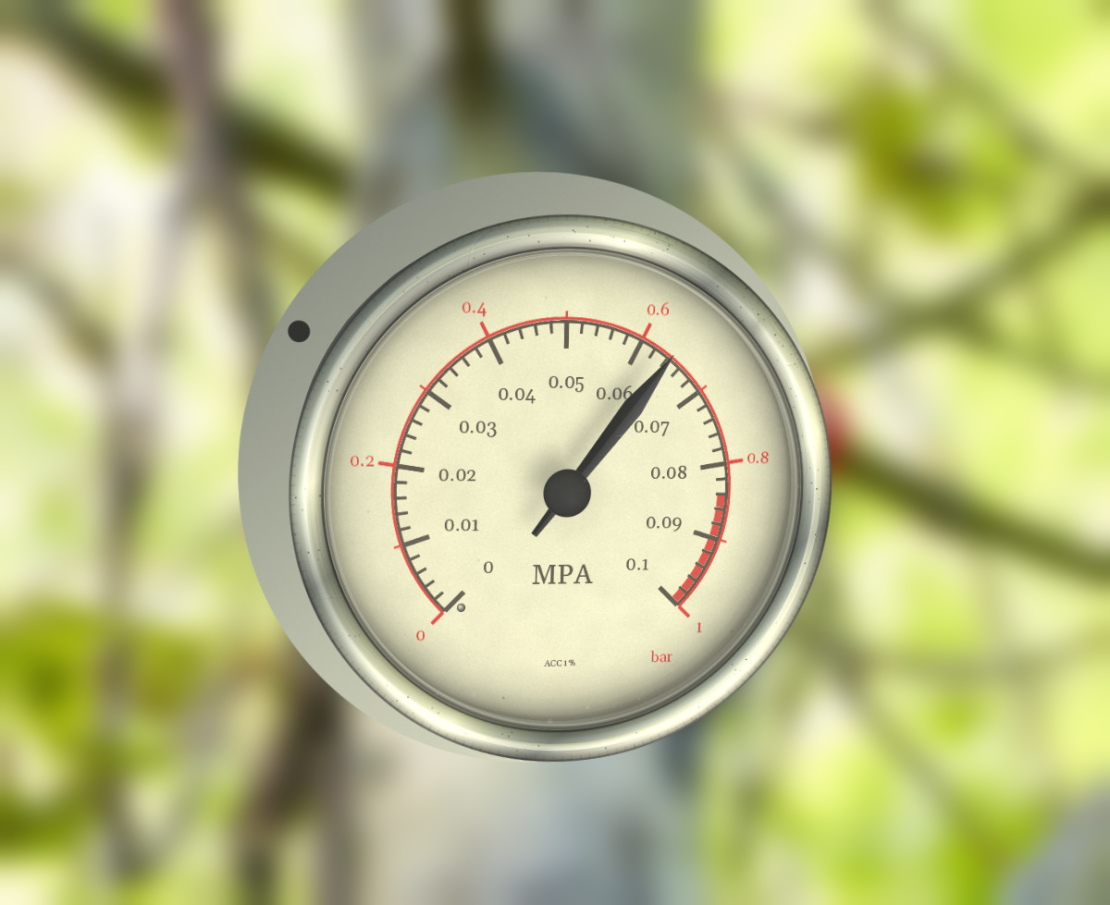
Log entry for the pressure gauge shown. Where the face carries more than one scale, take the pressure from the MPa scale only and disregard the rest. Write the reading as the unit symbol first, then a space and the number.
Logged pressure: MPa 0.064
